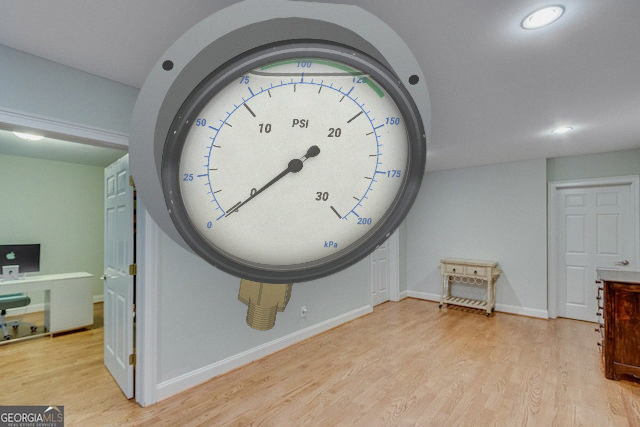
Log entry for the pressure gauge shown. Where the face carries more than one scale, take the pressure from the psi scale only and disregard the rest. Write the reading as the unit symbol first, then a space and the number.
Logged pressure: psi 0
